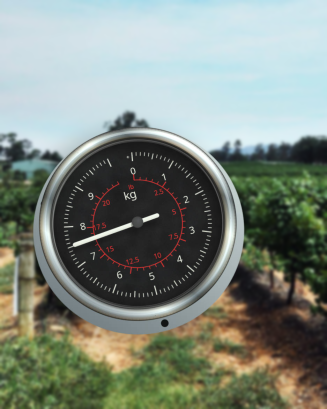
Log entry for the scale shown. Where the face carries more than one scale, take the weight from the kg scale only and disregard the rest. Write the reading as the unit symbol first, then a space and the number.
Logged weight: kg 7.5
